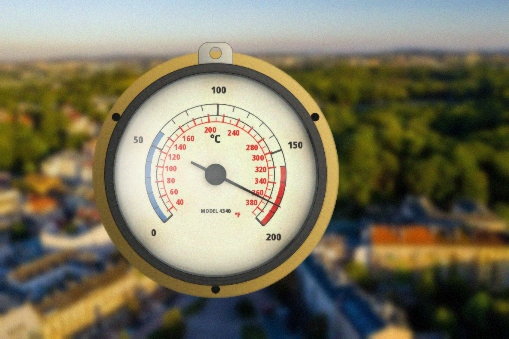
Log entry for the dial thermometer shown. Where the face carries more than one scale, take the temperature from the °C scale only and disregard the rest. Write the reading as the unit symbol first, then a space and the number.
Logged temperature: °C 185
